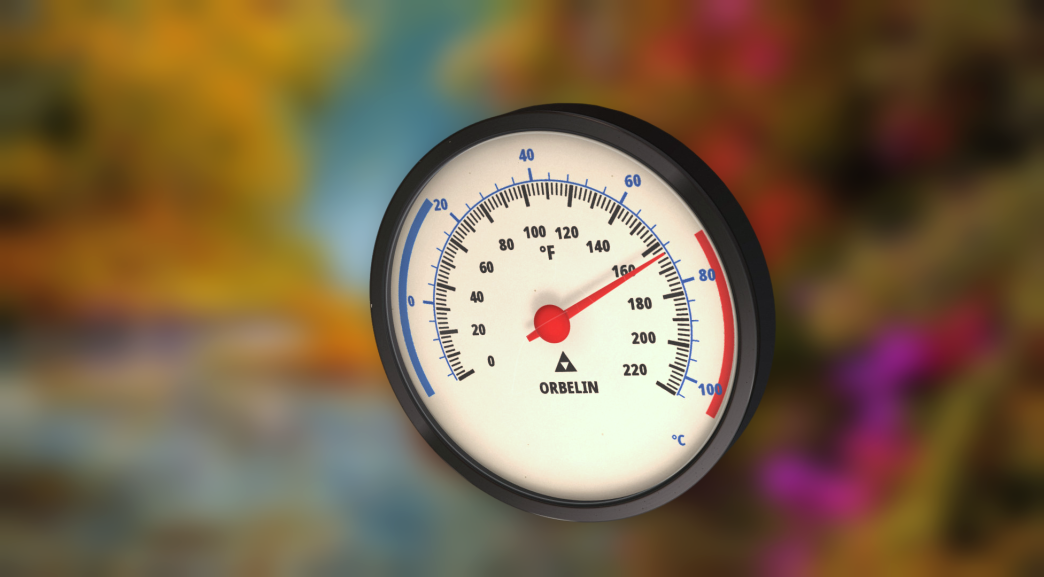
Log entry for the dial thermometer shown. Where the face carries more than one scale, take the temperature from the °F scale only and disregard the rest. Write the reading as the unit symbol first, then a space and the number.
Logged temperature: °F 164
